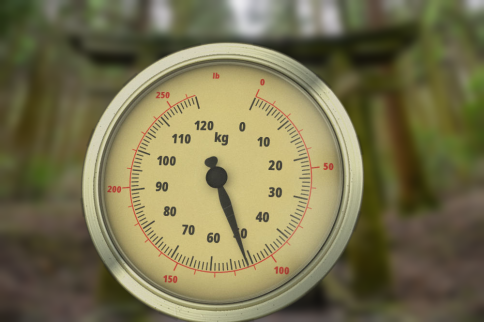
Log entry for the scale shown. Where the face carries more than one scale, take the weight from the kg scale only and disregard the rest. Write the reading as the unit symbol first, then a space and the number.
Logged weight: kg 51
